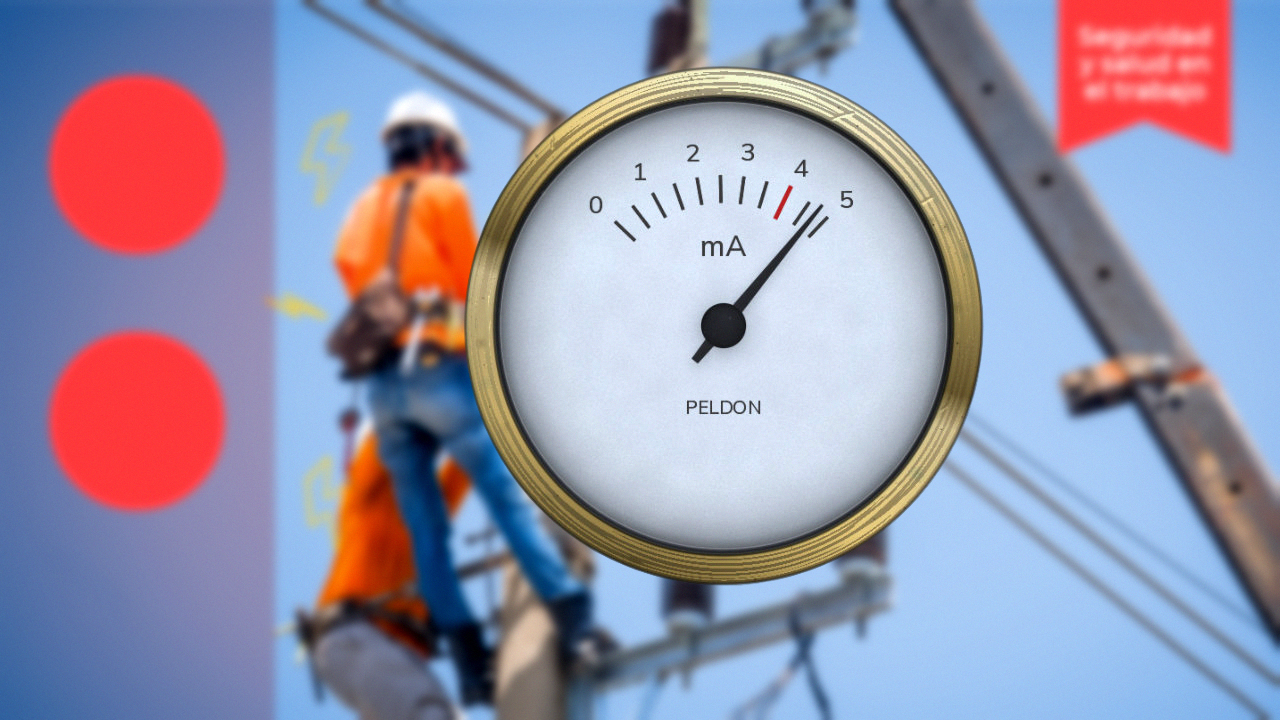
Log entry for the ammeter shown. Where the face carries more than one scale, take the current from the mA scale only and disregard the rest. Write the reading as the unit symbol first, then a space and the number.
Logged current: mA 4.75
